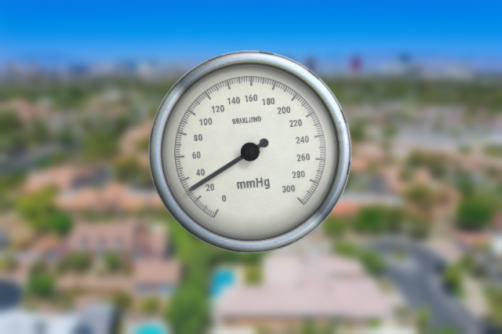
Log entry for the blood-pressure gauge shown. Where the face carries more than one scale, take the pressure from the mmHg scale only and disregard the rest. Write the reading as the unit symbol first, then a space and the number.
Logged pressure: mmHg 30
